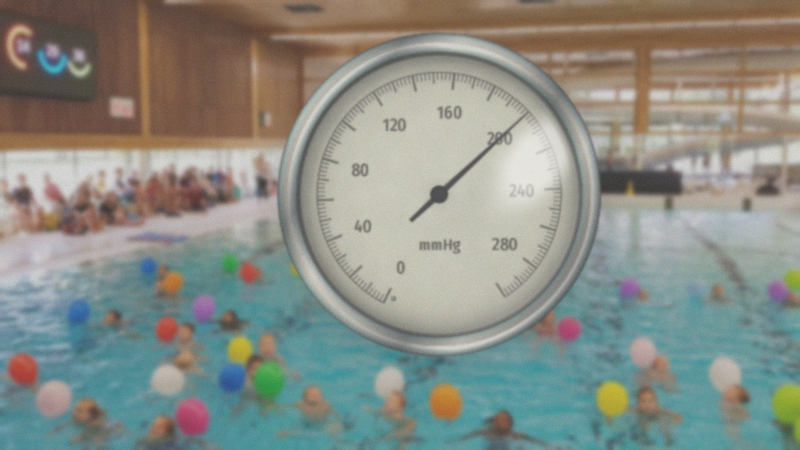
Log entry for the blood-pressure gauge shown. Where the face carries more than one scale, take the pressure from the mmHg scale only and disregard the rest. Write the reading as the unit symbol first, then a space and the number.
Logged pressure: mmHg 200
